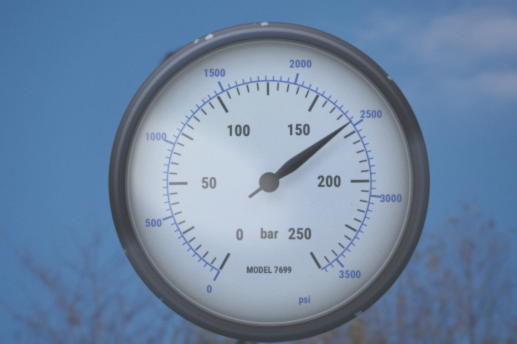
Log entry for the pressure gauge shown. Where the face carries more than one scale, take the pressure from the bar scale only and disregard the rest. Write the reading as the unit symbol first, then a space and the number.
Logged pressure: bar 170
